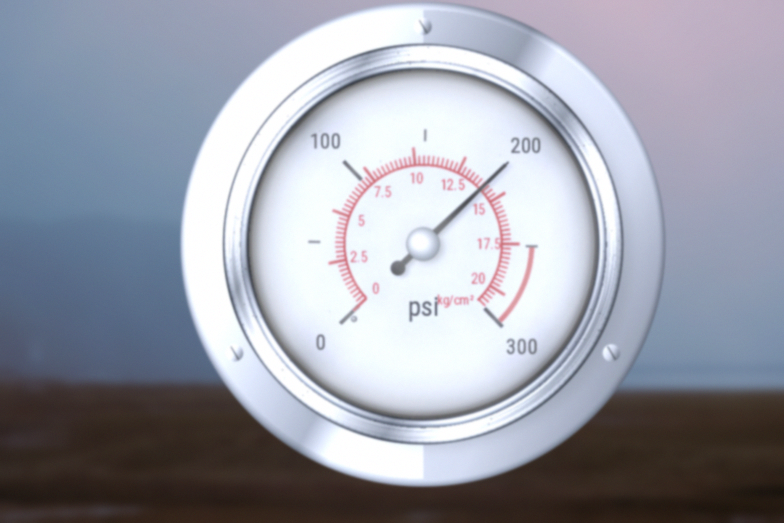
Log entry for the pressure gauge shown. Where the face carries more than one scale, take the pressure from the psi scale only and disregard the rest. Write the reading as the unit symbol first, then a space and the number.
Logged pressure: psi 200
